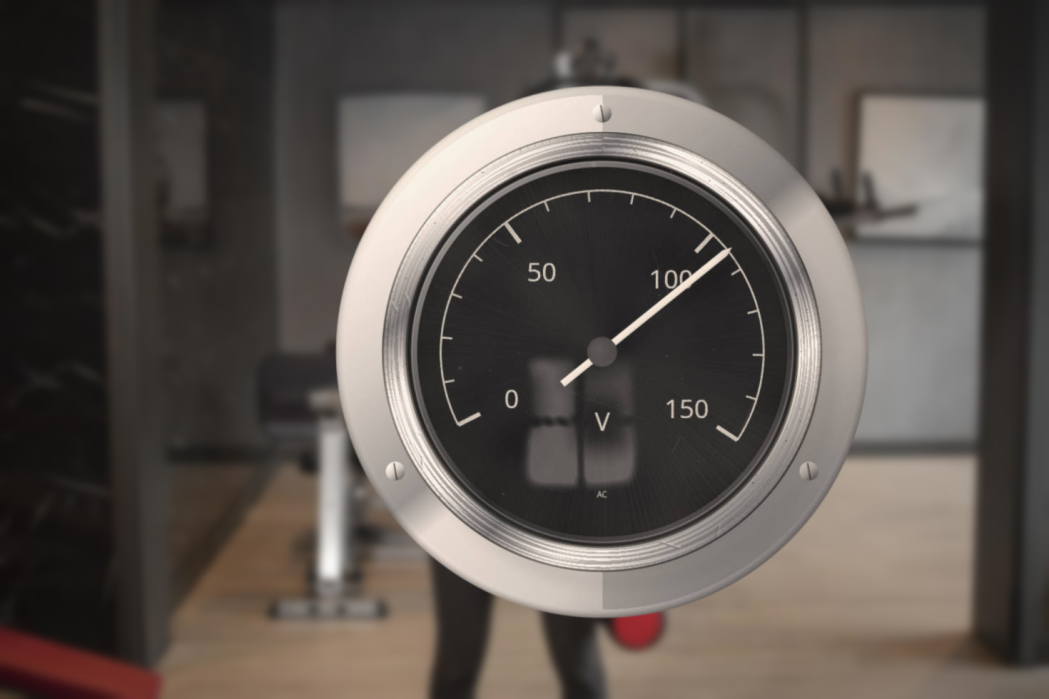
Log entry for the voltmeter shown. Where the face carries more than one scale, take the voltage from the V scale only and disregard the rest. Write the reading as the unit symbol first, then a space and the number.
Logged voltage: V 105
